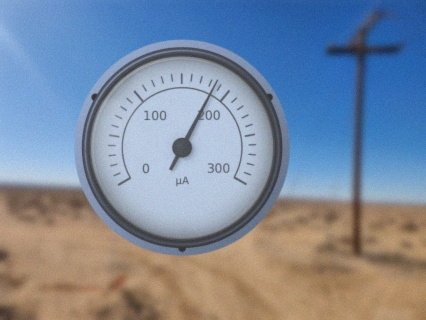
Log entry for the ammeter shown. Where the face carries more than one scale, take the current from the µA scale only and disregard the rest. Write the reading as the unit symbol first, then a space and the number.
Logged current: µA 185
